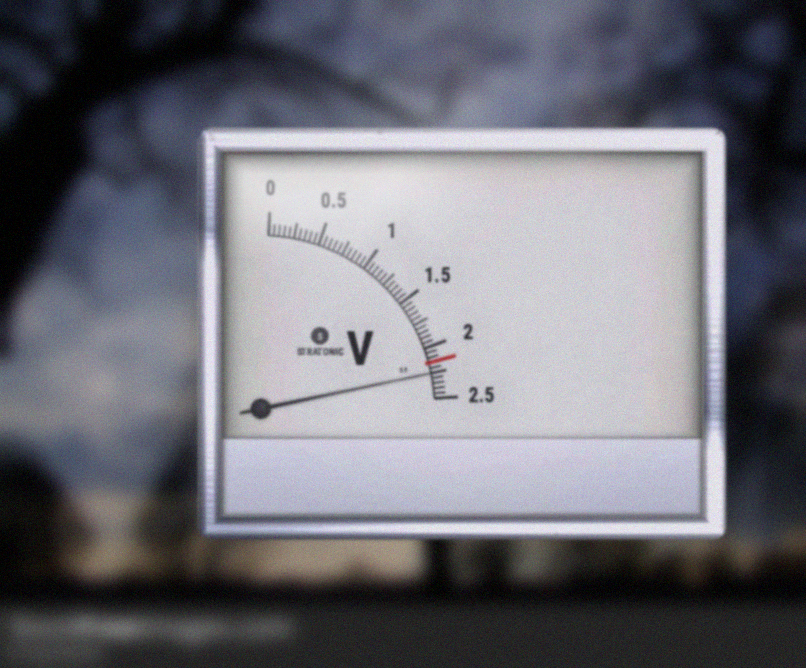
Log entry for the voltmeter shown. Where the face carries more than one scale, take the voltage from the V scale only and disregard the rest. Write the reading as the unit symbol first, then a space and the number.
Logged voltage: V 2.25
